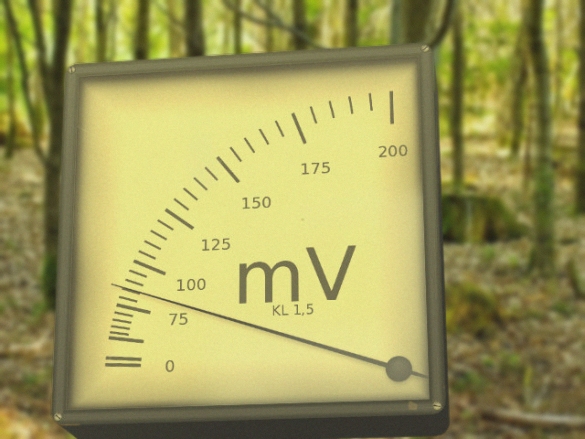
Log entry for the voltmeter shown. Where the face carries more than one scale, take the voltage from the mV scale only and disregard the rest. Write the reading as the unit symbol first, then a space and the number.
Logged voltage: mV 85
